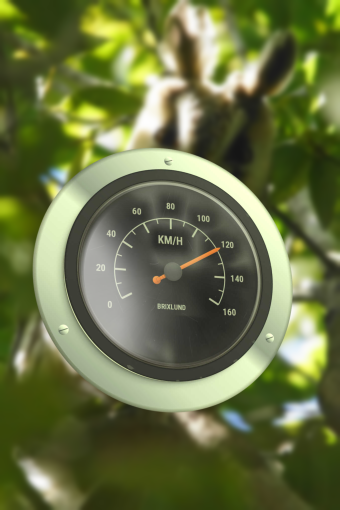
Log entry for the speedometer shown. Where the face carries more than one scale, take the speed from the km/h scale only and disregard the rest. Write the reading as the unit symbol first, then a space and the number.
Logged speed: km/h 120
